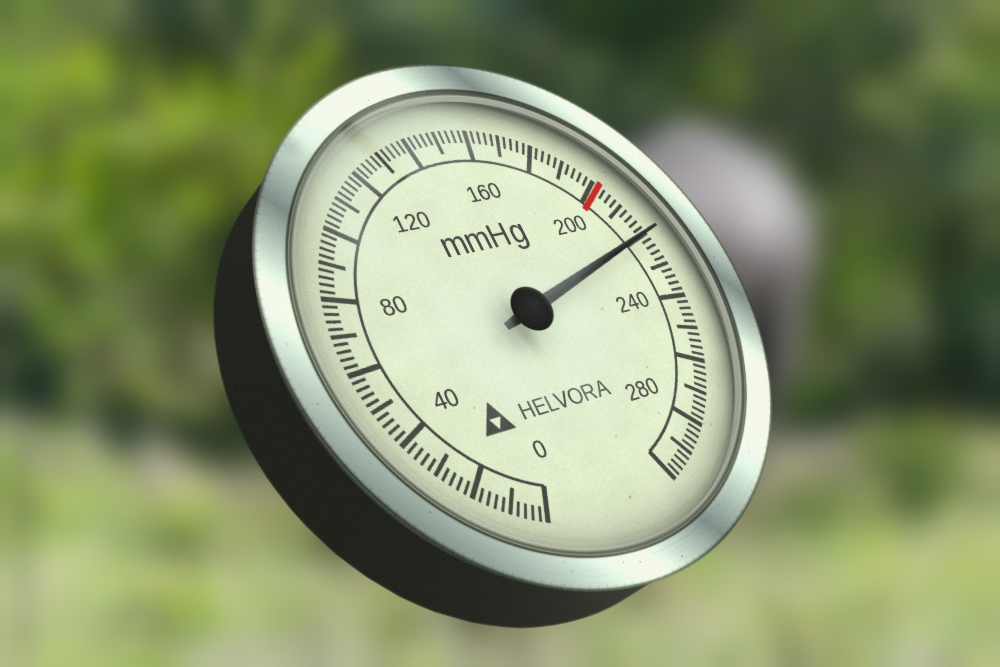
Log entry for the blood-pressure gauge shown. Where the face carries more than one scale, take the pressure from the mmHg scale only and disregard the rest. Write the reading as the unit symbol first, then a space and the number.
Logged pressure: mmHg 220
